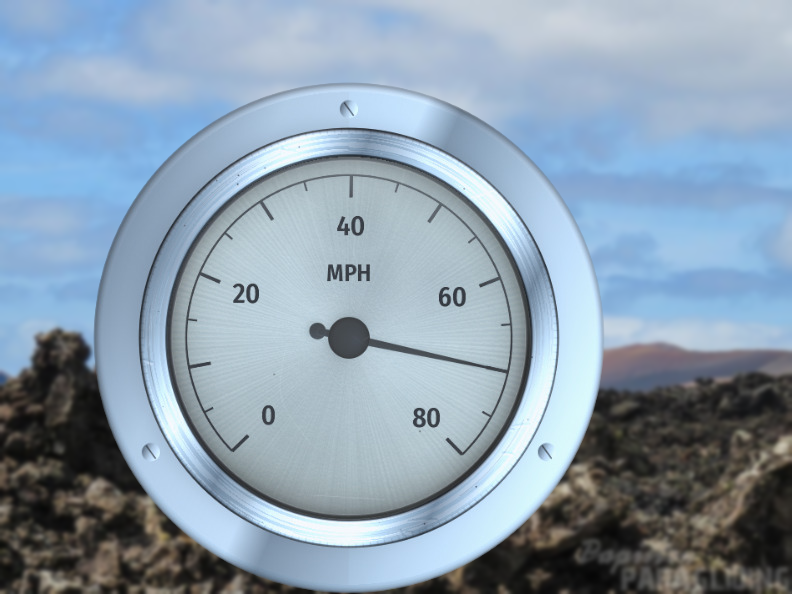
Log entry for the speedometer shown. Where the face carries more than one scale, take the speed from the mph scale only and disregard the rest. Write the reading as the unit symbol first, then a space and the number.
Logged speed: mph 70
